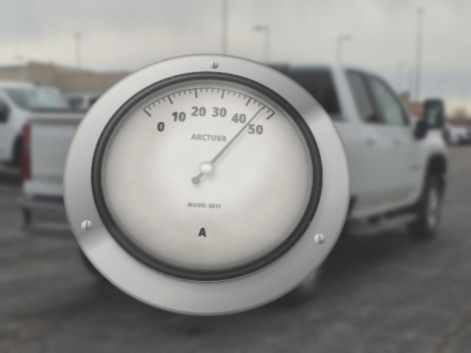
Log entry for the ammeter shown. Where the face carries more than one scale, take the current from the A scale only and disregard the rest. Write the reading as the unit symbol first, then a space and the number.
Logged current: A 46
